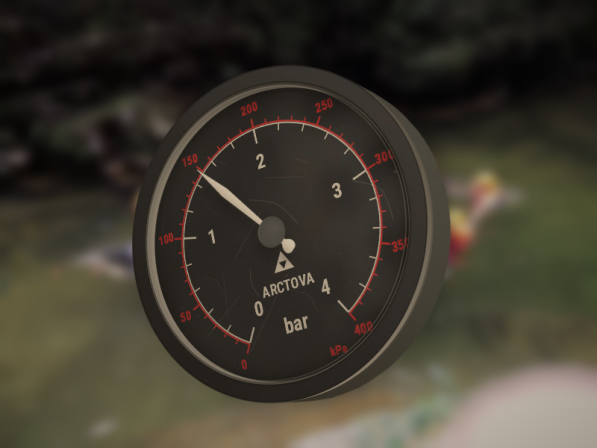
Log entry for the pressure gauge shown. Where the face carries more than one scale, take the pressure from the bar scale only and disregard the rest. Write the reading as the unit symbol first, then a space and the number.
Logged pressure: bar 1.5
